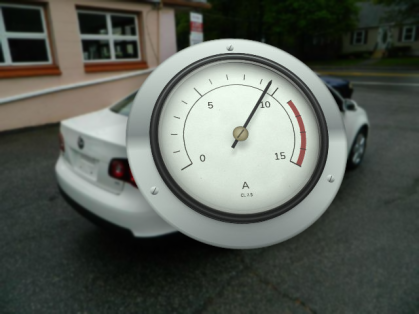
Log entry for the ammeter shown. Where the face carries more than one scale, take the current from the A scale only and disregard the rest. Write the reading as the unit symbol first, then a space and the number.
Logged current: A 9.5
